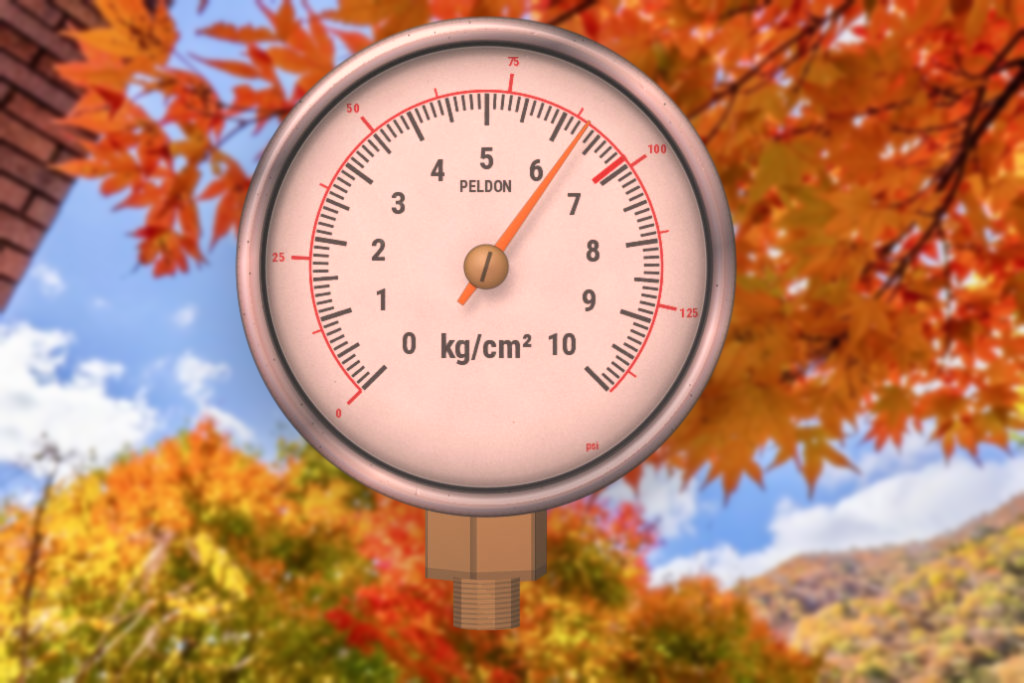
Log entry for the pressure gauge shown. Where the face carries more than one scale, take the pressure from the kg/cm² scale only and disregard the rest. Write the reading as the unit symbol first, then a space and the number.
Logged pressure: kg/cm² 6.3
